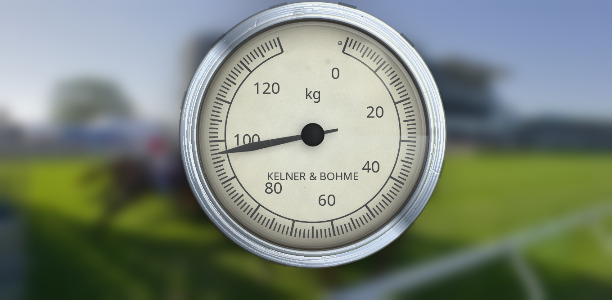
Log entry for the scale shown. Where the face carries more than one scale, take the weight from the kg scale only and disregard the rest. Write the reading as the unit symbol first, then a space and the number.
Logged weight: kg 97
